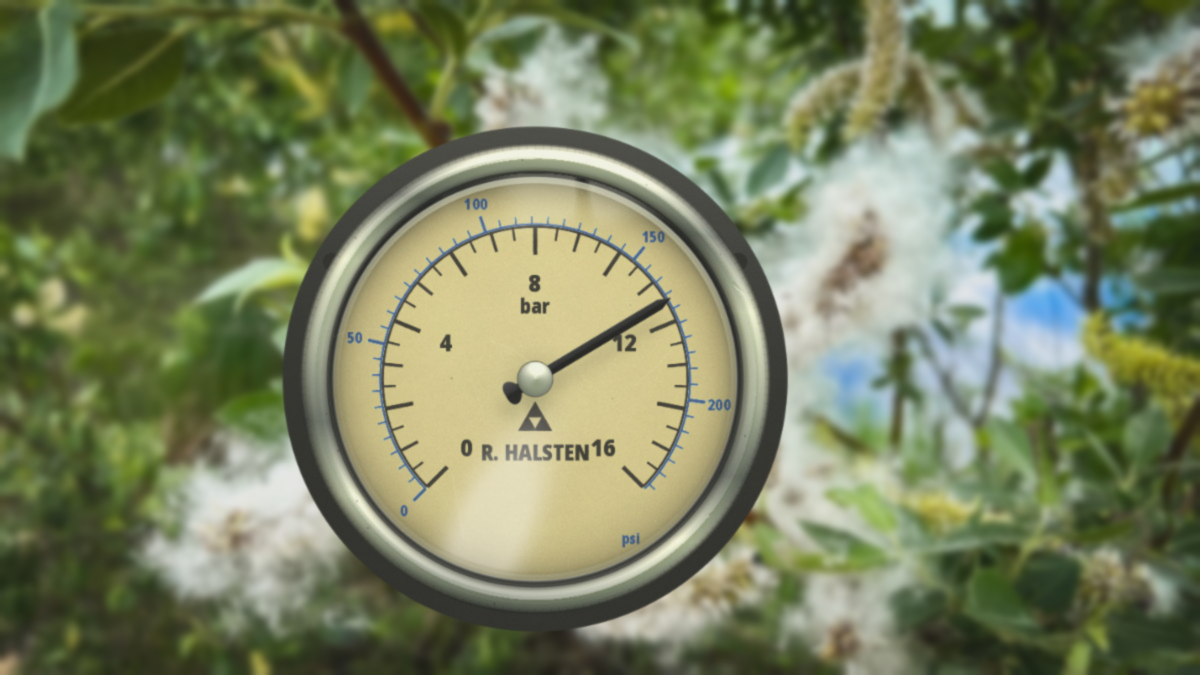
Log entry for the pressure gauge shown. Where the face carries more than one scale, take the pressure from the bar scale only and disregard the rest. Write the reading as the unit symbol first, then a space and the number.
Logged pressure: bar 11.5
